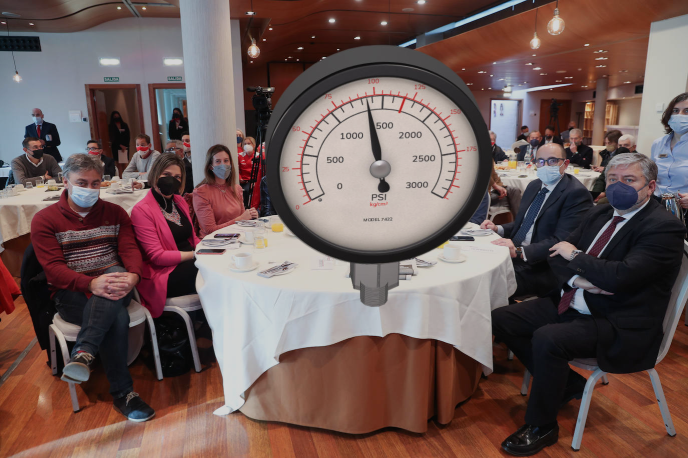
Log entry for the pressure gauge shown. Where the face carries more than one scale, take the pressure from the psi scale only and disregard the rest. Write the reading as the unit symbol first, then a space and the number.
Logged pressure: psi 1350
